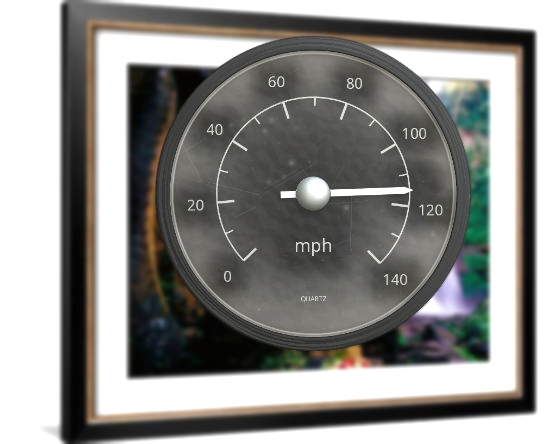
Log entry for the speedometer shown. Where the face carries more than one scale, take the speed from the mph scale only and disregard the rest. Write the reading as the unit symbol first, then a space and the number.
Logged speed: mph 115
